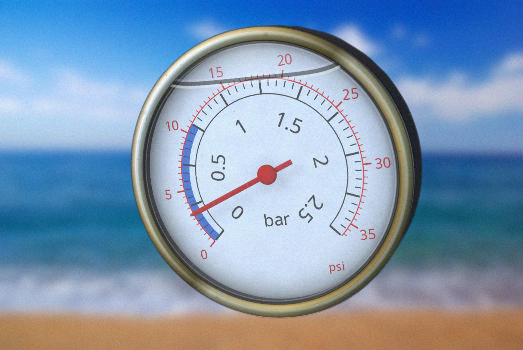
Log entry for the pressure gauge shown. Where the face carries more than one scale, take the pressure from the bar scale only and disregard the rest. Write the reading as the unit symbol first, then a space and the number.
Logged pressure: bar 0.2
